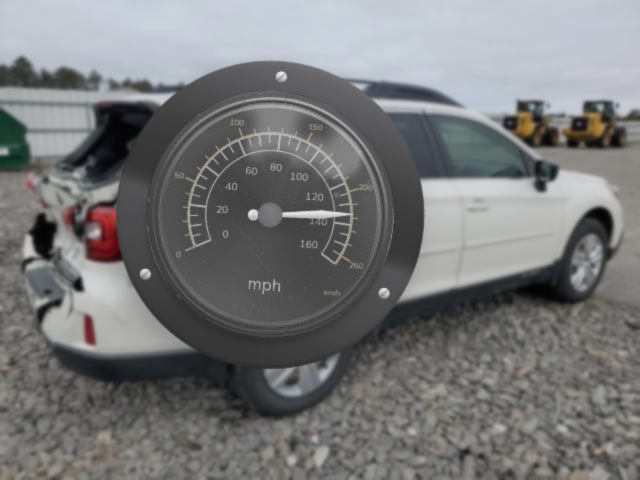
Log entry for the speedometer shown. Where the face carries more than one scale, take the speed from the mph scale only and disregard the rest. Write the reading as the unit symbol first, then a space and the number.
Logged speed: mph 135
